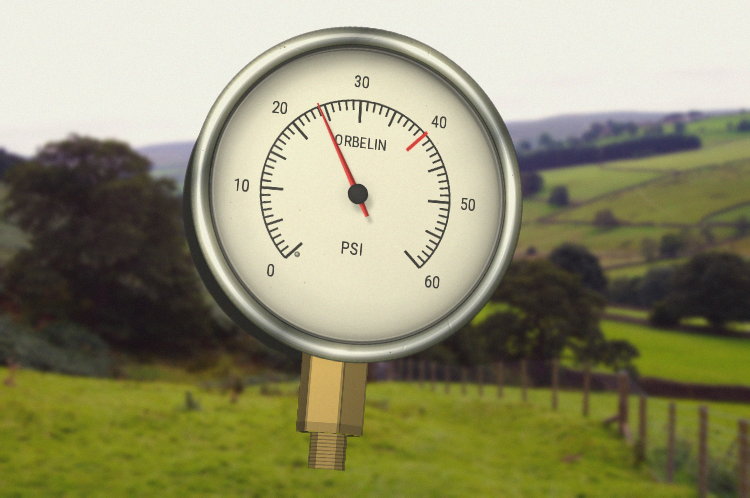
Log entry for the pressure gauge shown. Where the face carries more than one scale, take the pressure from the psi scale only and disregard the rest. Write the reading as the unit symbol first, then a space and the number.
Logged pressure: psi 24
